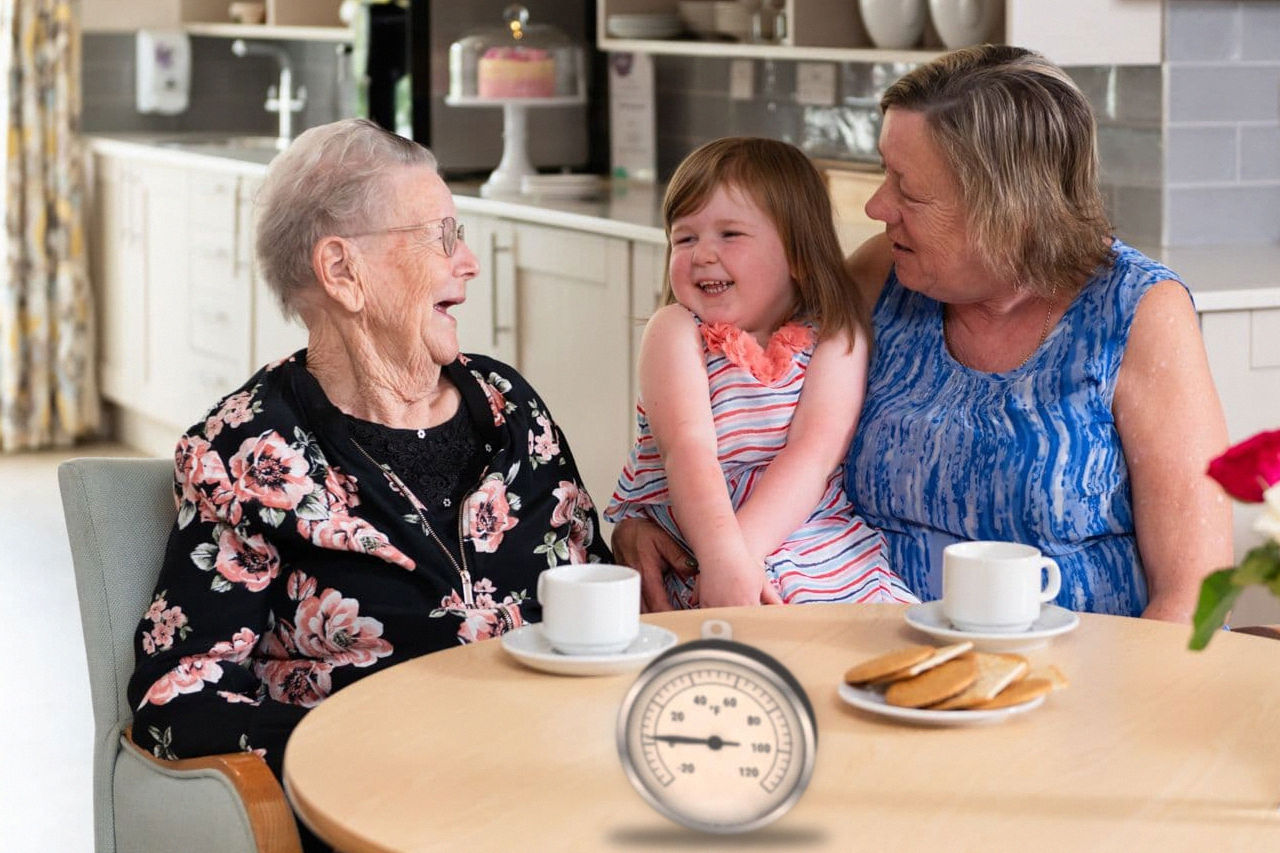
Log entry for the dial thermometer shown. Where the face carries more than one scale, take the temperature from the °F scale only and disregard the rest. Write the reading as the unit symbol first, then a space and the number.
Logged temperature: °F 4
